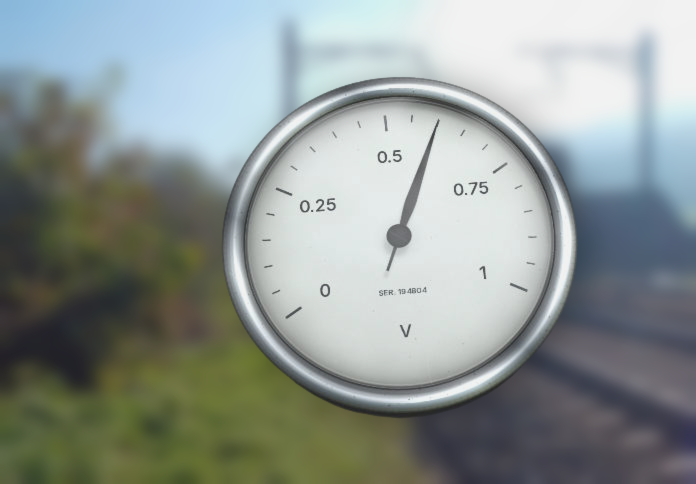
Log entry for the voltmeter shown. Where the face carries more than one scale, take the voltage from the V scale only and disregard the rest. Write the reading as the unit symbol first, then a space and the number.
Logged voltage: V 0.6
